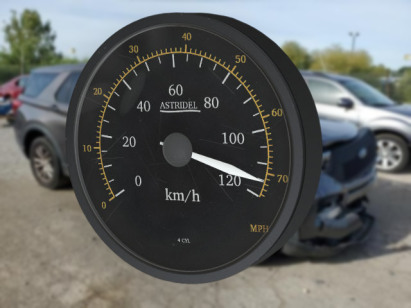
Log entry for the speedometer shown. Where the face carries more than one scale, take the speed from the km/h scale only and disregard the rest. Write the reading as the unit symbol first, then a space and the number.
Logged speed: km/h 115
